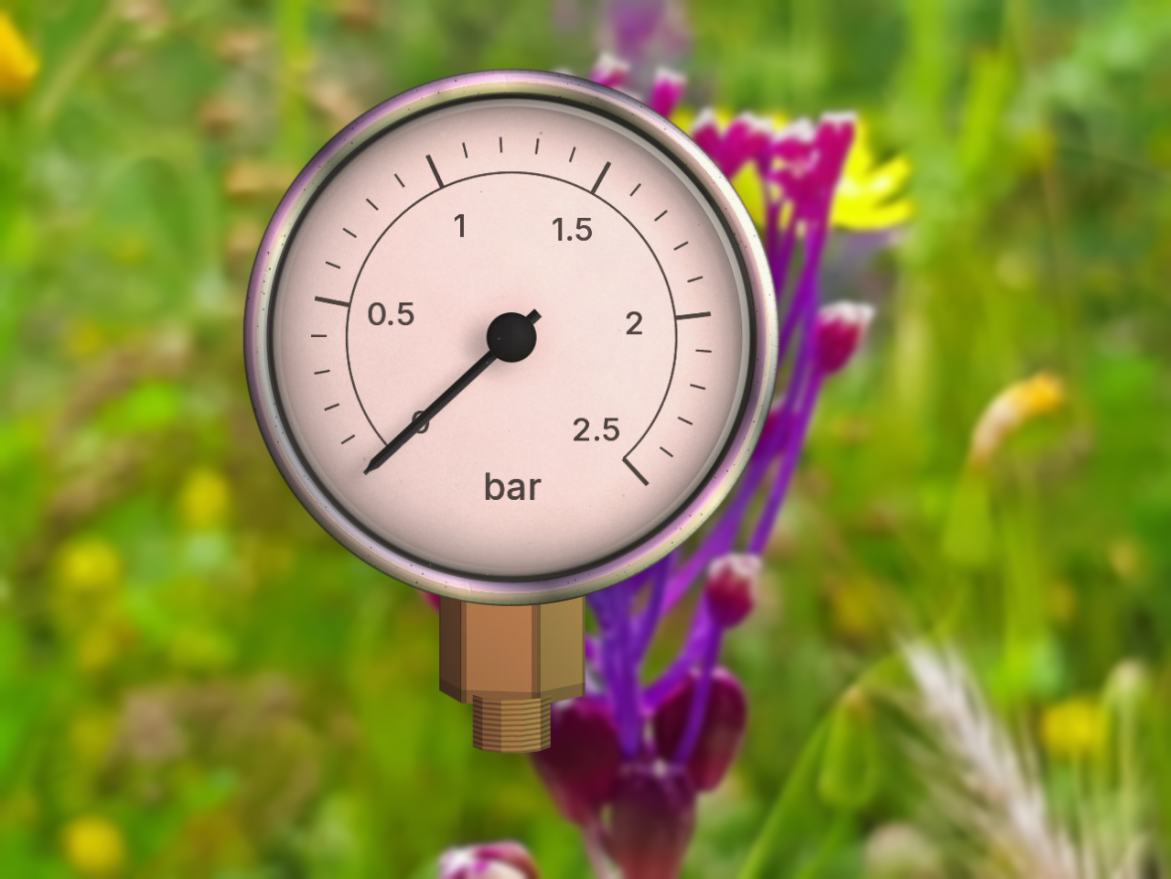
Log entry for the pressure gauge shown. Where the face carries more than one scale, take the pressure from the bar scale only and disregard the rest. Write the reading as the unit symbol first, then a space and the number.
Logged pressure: bar 0
